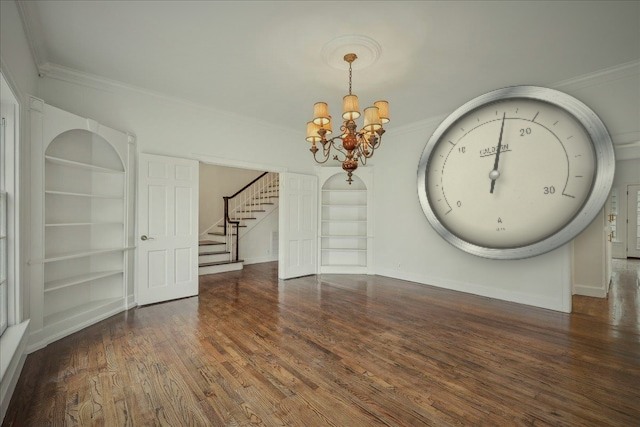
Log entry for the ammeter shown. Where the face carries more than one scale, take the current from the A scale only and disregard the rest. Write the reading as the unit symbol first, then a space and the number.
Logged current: A 17
